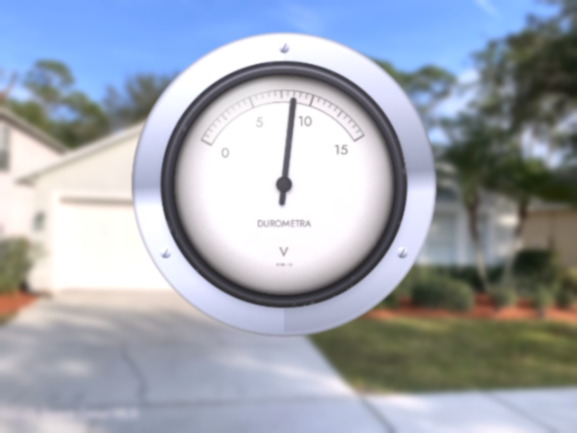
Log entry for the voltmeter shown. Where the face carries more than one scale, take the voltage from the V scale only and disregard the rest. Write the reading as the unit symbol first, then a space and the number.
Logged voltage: V 8.5
